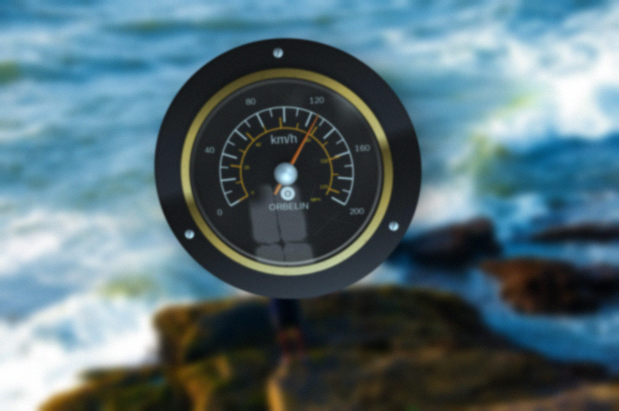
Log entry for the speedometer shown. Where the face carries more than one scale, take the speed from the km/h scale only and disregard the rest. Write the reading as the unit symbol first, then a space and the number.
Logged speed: km/h 125
